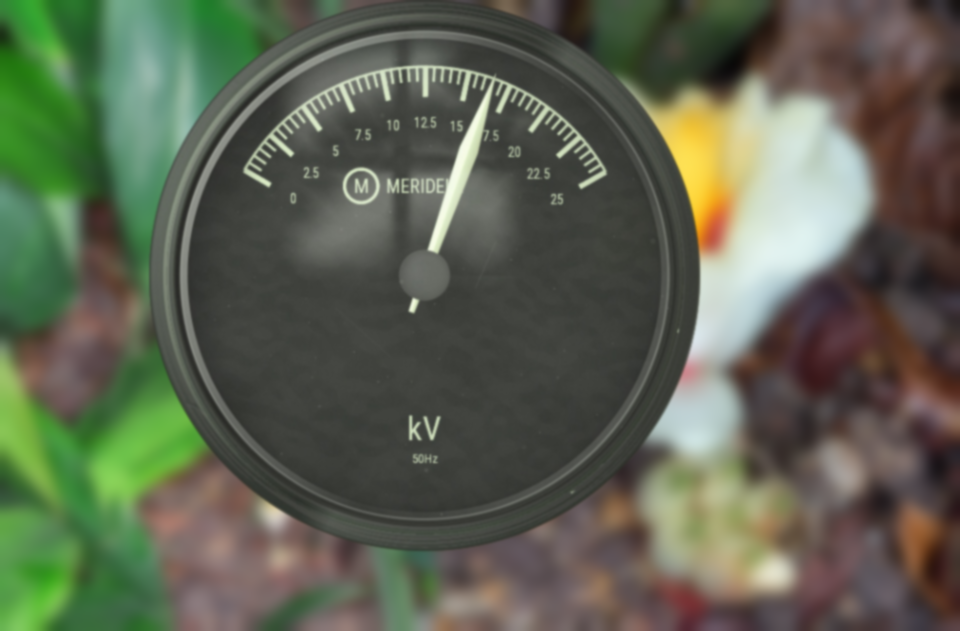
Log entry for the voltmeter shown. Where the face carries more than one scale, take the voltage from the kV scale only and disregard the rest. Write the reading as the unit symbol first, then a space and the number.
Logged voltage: kV 16.5
